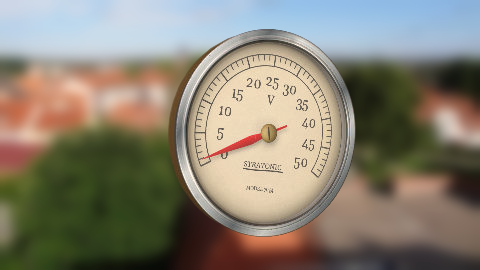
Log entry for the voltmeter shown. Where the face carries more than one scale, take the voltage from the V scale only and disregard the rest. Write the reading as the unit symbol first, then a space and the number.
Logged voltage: V 1
